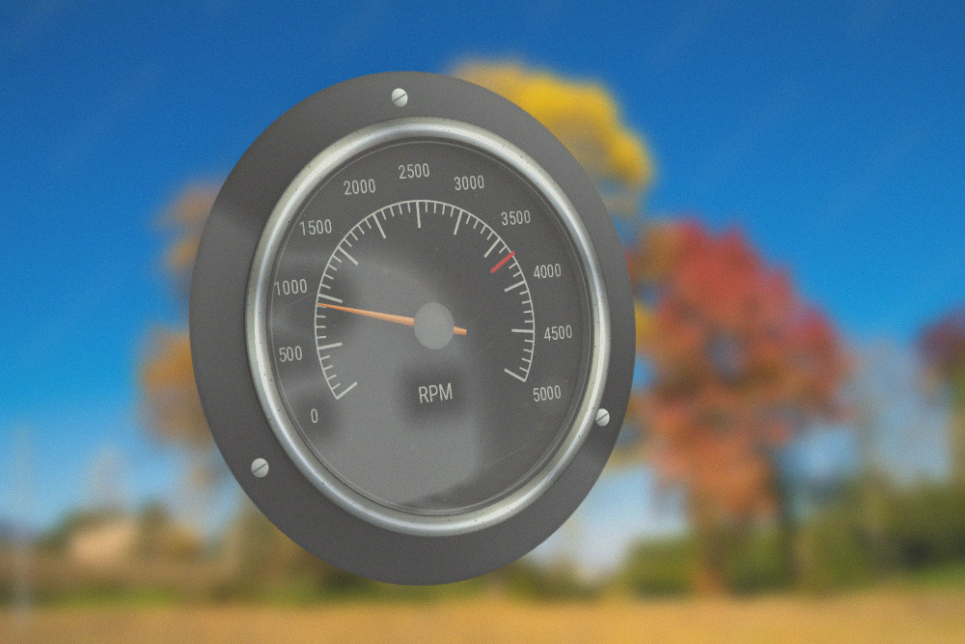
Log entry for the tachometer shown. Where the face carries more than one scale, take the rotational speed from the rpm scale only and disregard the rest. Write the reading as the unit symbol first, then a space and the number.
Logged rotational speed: rpm 900
